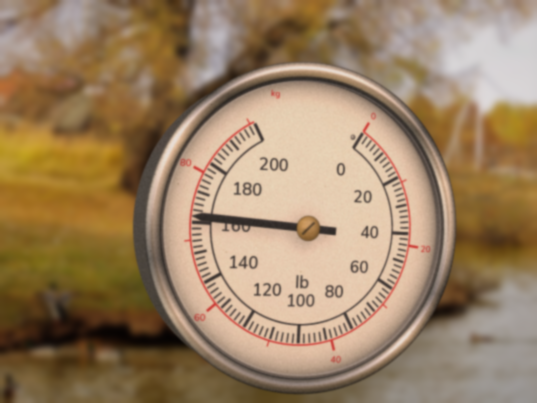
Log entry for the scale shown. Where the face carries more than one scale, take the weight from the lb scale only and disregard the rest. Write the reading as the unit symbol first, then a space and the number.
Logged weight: lb 162
